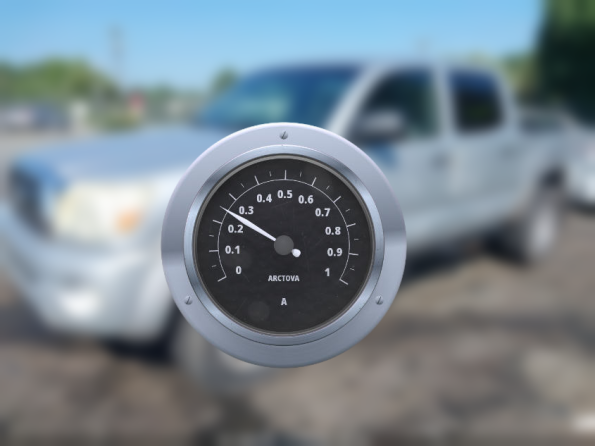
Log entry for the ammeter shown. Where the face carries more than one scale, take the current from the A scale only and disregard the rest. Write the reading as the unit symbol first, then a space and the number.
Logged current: A 0.25
